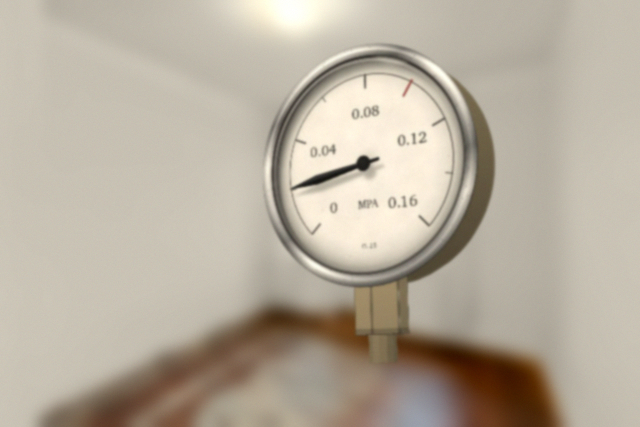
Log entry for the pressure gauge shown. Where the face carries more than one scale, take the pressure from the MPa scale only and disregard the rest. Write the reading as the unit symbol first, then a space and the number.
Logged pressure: MPa 0.02
